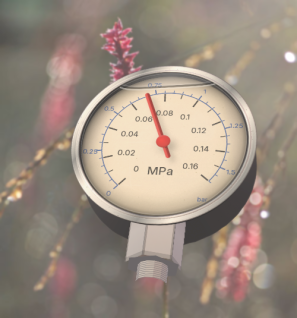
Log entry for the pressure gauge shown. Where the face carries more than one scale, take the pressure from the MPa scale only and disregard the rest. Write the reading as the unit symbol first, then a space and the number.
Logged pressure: MPa 0.07
